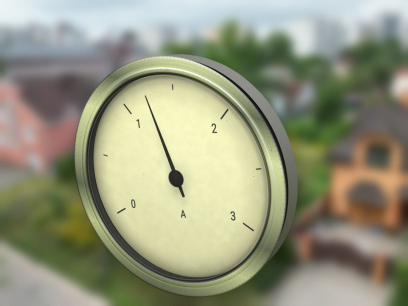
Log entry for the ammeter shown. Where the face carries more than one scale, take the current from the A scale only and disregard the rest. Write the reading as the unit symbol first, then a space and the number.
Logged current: A 1.25
